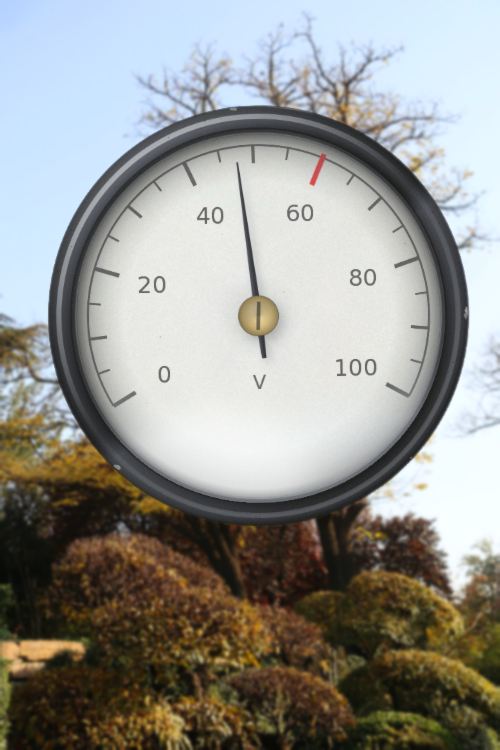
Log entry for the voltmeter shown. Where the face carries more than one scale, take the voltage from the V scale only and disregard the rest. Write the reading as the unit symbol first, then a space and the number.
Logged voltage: V 47.5
